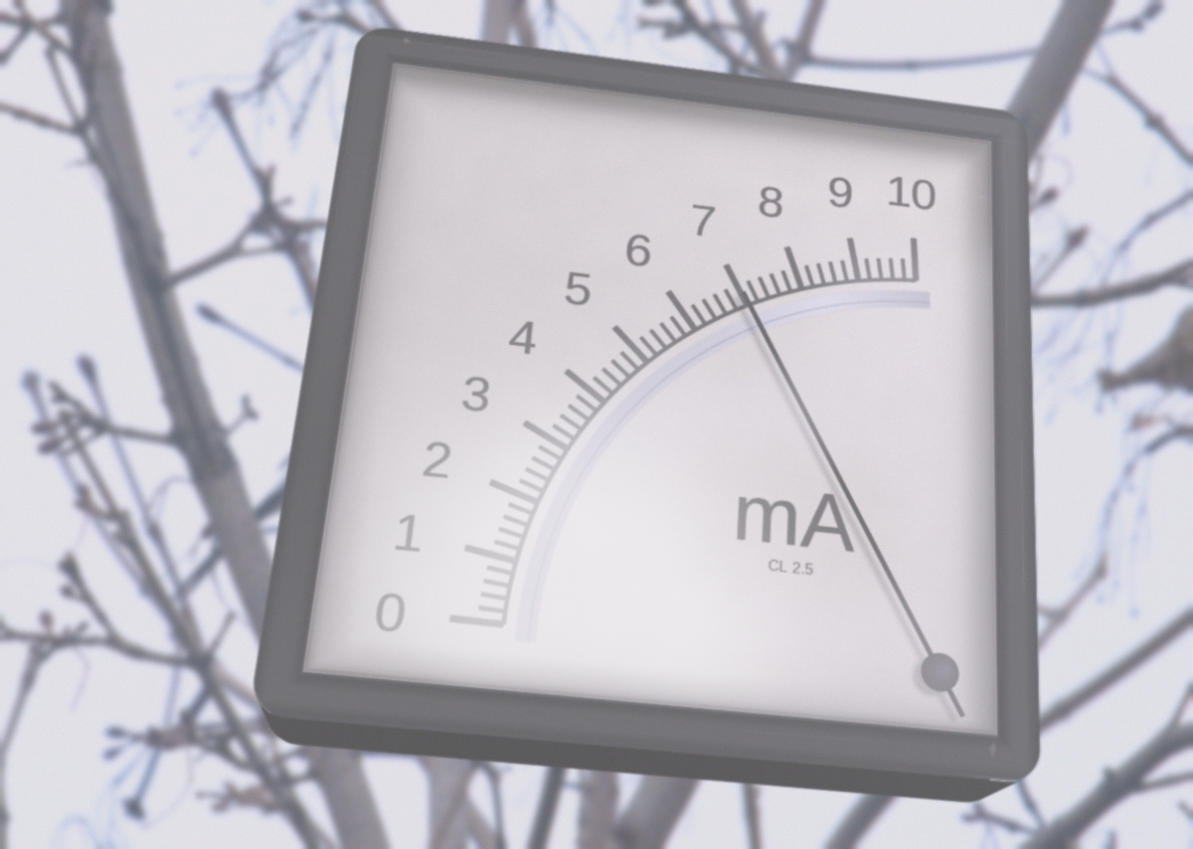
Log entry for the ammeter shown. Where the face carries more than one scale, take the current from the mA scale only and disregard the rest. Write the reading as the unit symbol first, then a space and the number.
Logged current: mA 7
